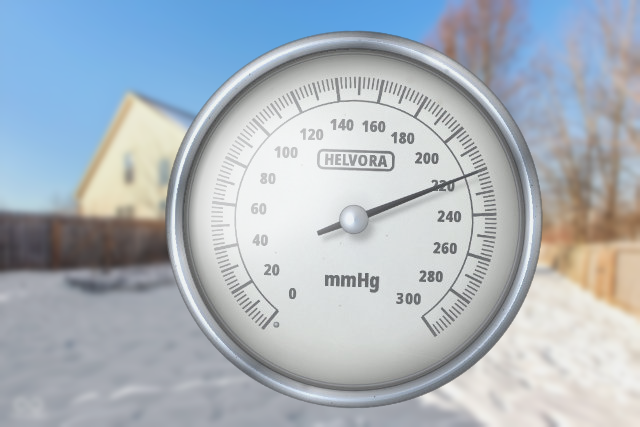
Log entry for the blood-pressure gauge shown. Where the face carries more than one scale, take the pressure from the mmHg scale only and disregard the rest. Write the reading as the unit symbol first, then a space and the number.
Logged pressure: mmHg 220
